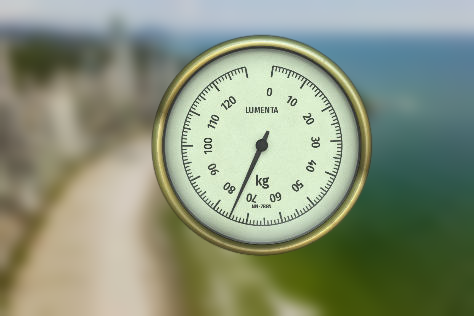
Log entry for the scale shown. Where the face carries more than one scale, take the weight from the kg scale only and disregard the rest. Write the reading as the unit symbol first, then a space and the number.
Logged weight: kg 75
